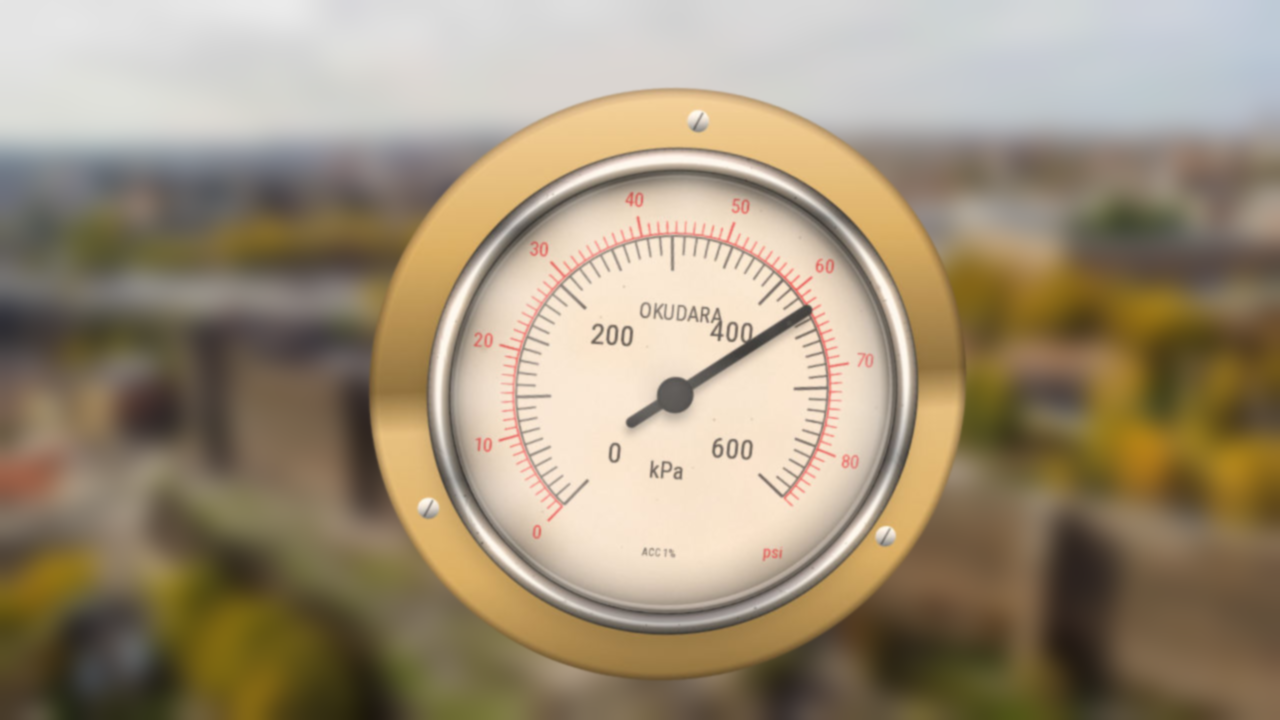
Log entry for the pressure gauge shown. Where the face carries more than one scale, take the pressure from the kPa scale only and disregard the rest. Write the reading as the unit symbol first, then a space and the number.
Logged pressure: kPa 430
